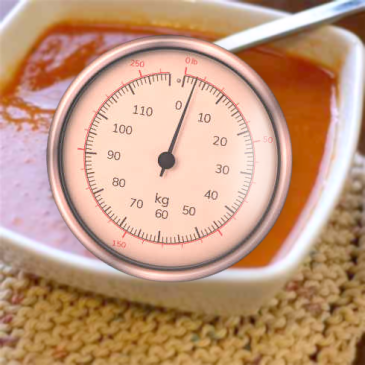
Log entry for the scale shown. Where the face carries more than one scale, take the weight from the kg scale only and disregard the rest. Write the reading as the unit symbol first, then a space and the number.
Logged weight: kg 3
